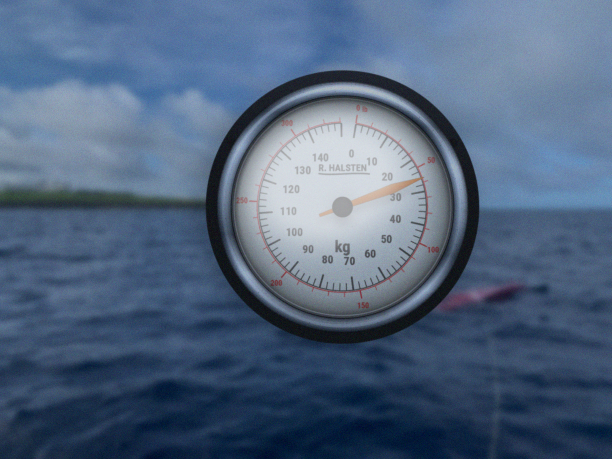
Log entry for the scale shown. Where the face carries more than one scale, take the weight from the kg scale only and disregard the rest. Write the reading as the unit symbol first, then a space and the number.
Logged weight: kg 26
